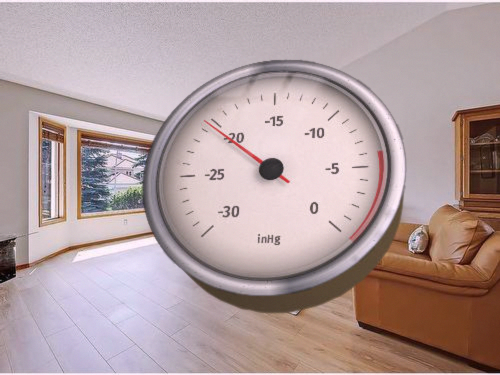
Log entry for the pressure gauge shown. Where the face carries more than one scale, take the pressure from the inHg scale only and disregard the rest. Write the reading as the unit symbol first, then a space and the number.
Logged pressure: inHg -20.5
